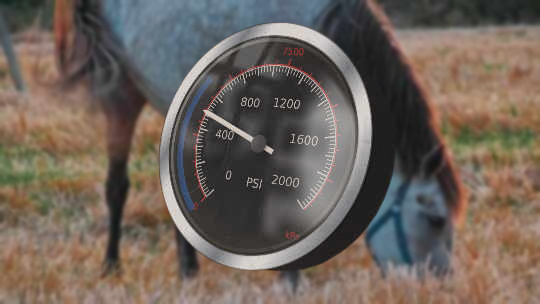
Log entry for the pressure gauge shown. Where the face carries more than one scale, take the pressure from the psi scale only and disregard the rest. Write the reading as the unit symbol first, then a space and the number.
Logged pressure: psi 500
